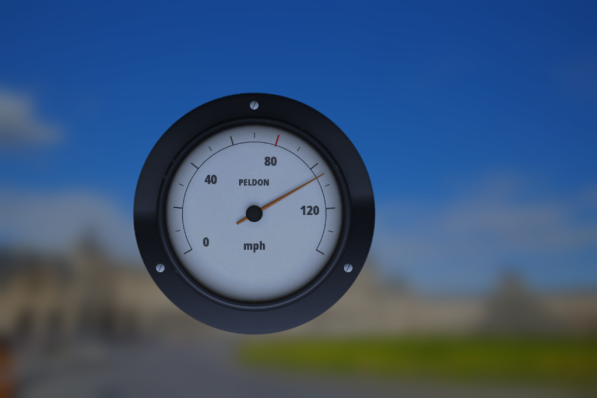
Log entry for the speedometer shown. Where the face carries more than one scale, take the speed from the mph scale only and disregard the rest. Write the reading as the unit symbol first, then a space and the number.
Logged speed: mph 105
